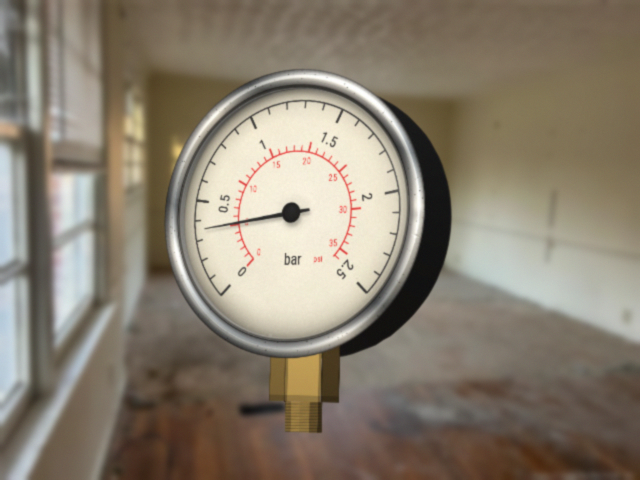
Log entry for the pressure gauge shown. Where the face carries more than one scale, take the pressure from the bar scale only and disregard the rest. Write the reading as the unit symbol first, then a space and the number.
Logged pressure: bar 0.35
